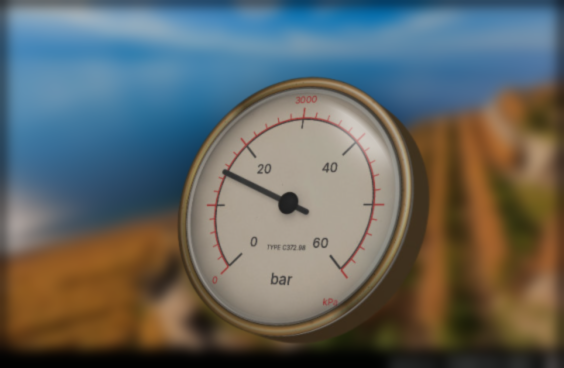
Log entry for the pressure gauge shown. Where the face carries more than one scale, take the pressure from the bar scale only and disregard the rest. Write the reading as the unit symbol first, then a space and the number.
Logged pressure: bar 15
